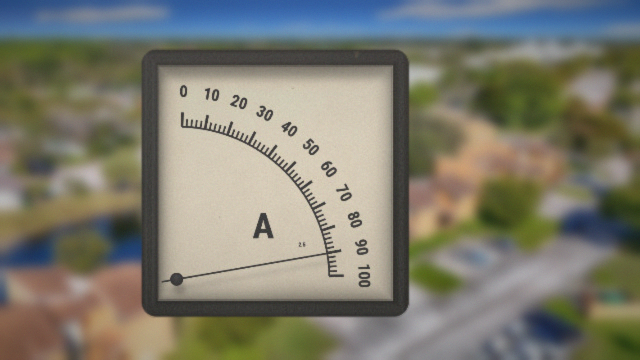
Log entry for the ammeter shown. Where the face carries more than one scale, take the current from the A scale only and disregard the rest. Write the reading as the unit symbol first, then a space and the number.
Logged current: A 90
